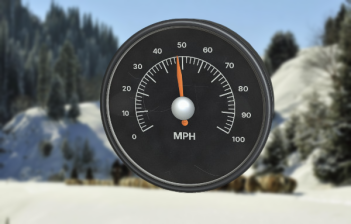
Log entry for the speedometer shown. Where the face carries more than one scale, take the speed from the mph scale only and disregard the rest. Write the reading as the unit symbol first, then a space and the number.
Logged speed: mph 48
